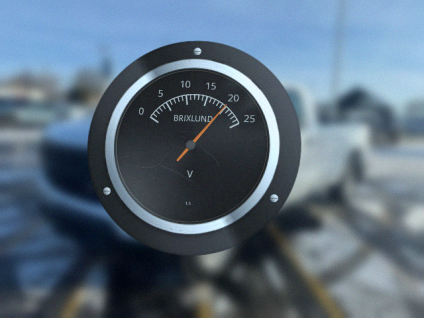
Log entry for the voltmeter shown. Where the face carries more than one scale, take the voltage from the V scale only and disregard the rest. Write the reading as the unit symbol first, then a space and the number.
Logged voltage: V 20
